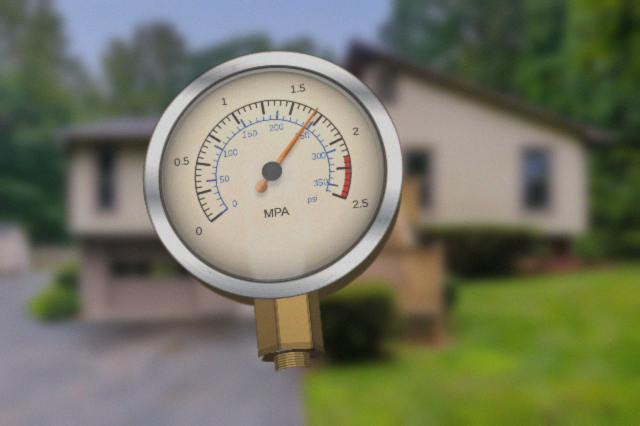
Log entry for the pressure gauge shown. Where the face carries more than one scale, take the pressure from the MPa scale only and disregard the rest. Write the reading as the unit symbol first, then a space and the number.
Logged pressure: MPa 1.7
